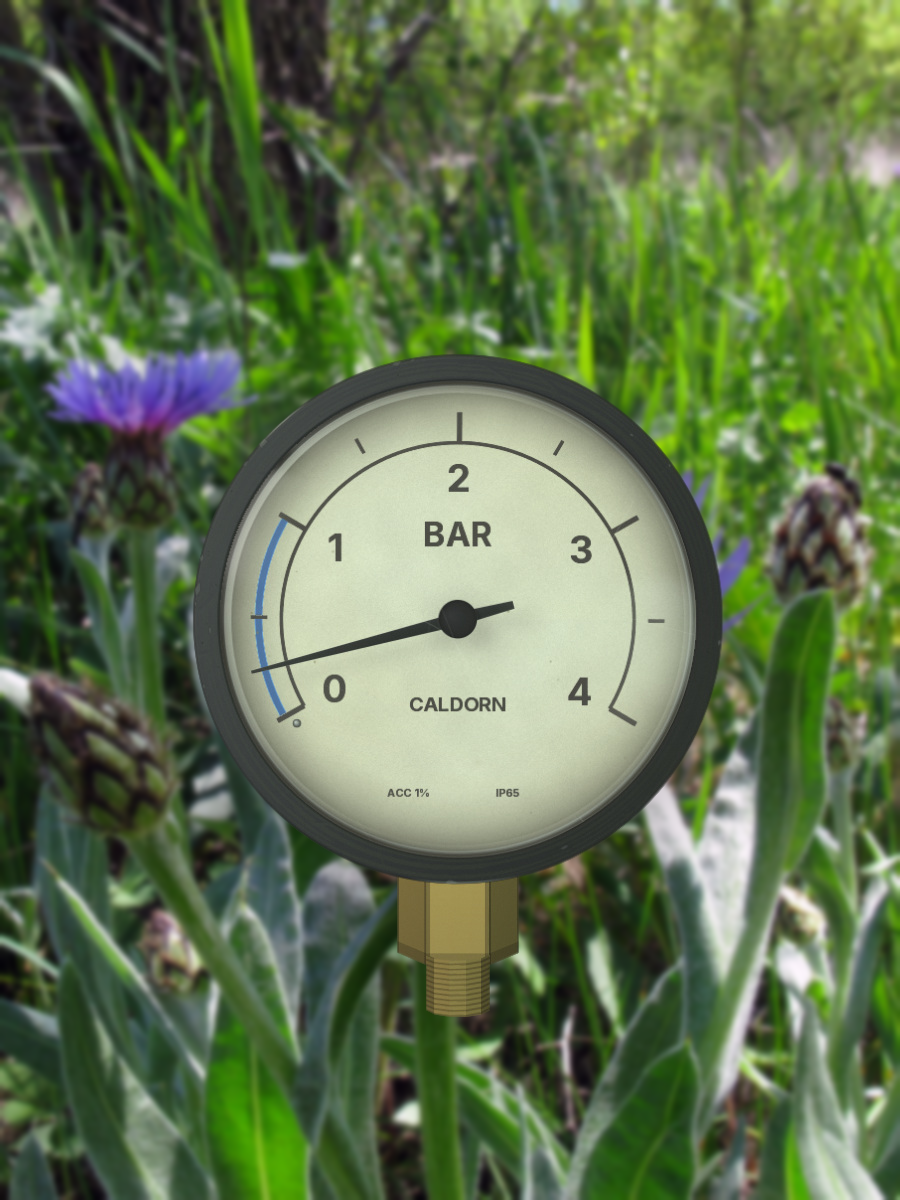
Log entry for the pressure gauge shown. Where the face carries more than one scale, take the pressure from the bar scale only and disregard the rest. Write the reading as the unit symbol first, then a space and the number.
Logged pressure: bar 0.25
